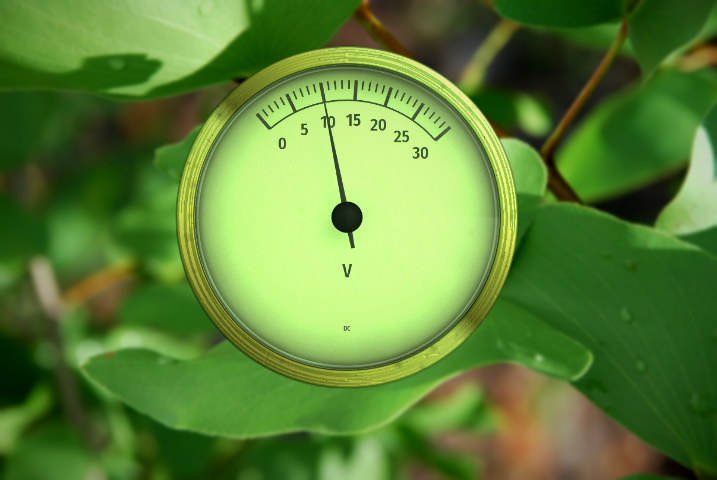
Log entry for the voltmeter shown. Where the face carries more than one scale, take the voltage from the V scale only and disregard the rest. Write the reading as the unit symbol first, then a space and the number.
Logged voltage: V 10
